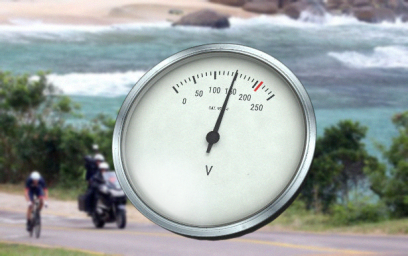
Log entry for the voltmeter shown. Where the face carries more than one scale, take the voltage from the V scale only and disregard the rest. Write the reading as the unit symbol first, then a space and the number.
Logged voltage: V 150
